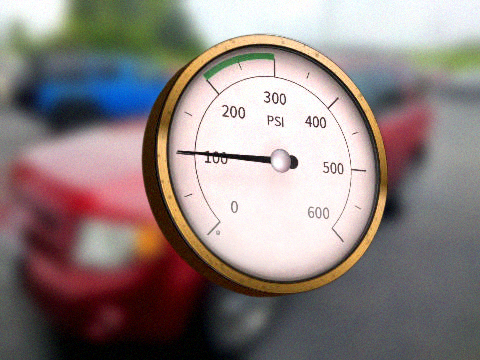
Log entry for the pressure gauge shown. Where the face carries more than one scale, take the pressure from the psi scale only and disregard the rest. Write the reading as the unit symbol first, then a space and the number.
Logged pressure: psi 100
